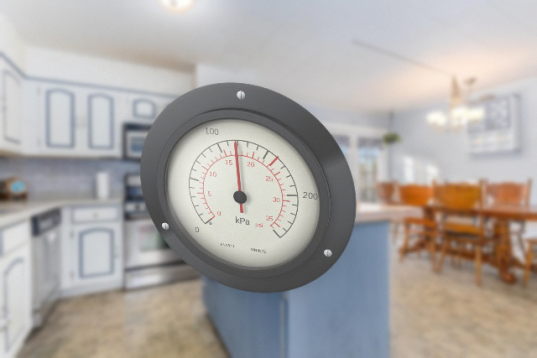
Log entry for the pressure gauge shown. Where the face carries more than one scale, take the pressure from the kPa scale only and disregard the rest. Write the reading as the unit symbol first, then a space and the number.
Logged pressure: kPa 120
